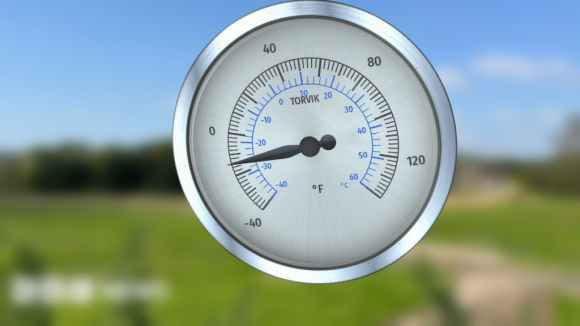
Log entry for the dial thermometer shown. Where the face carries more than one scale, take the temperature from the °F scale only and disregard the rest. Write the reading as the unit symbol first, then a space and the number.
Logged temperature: °F -14
